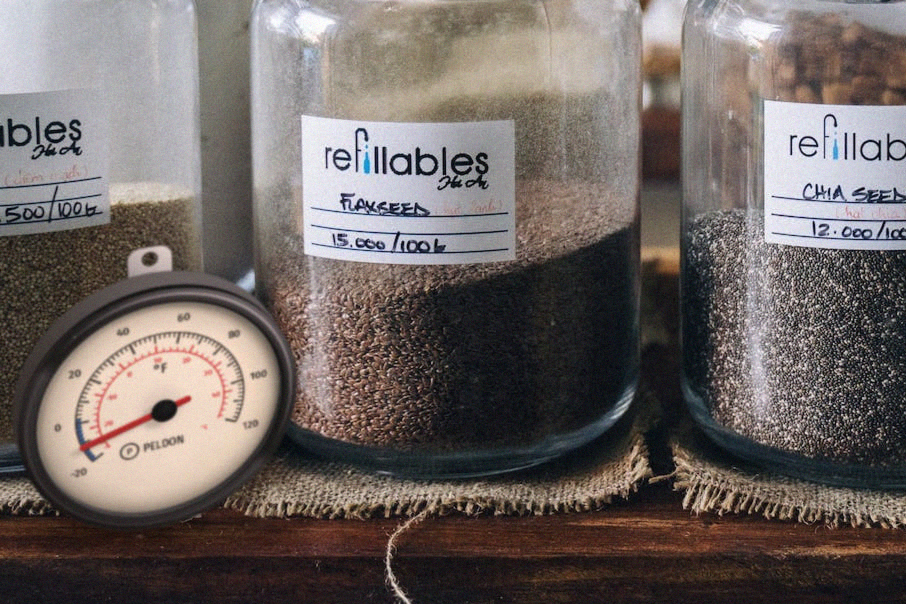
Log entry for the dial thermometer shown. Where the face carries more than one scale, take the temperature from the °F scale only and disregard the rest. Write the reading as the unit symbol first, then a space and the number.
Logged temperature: °F -10
